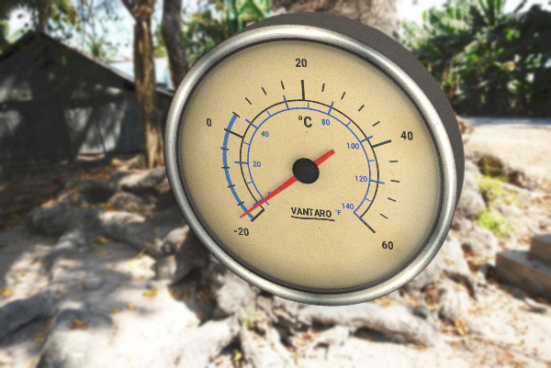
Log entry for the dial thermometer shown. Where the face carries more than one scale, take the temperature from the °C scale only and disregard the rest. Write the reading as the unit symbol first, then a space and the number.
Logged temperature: °C -18
